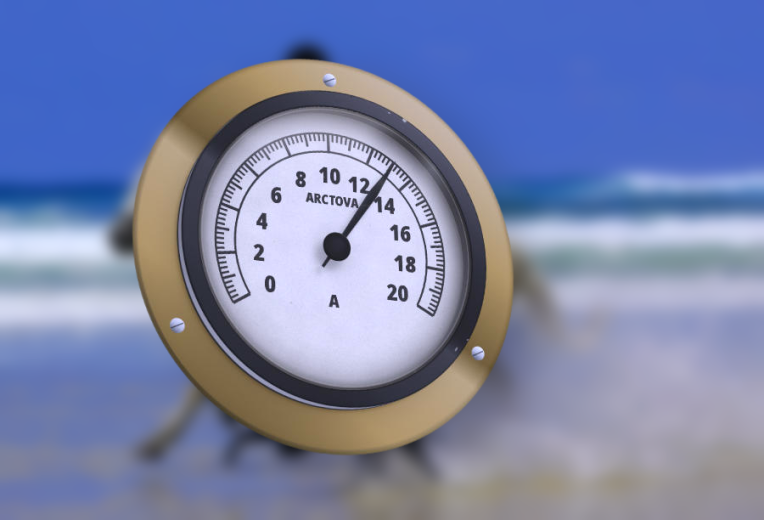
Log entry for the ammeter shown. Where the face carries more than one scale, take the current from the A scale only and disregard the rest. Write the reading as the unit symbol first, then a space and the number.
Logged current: A 13
